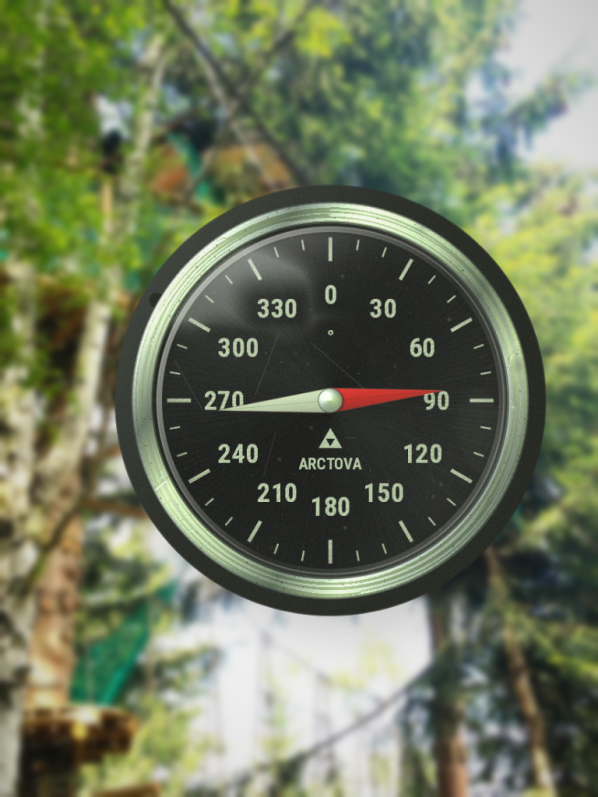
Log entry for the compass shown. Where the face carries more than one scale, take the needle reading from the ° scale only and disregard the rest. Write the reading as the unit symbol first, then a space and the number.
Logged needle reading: ° 85
